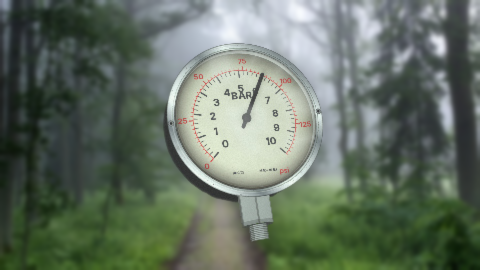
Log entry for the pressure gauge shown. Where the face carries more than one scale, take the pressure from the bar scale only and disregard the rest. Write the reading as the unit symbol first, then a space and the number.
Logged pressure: bar 6
